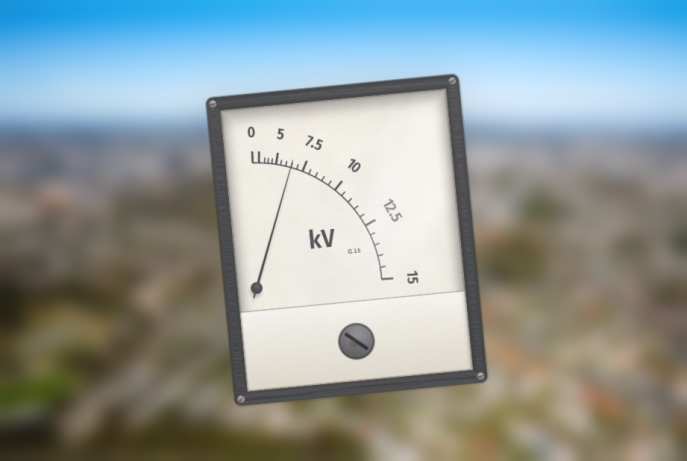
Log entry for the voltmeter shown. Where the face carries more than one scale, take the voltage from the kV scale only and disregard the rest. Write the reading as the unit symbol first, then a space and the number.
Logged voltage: kV 6.5
